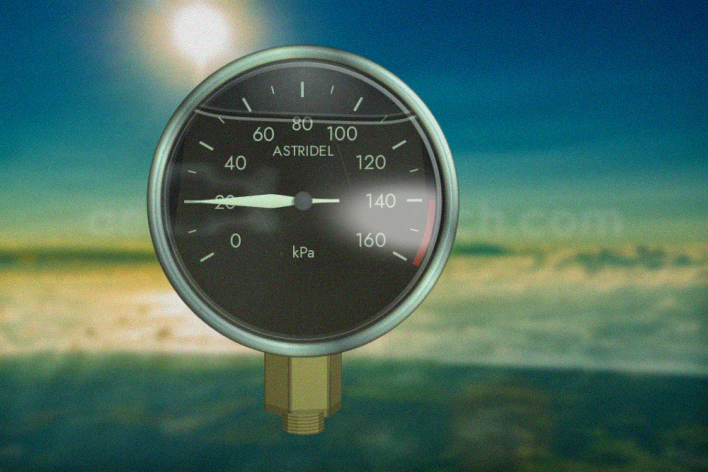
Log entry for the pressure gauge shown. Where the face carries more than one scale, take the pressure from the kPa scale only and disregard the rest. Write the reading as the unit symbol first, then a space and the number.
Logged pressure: kPa 20
